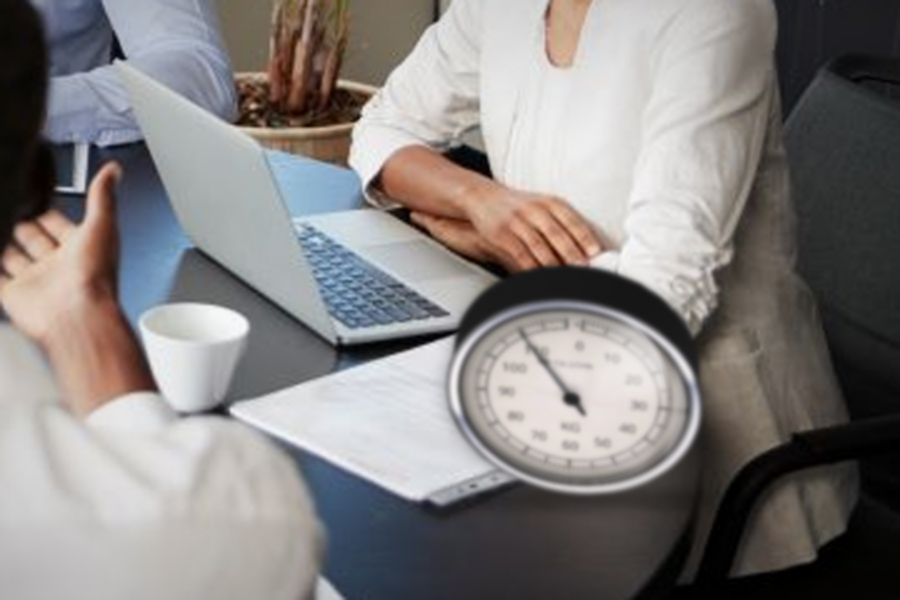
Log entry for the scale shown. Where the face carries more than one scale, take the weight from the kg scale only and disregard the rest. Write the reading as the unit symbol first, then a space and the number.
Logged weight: kg 110
